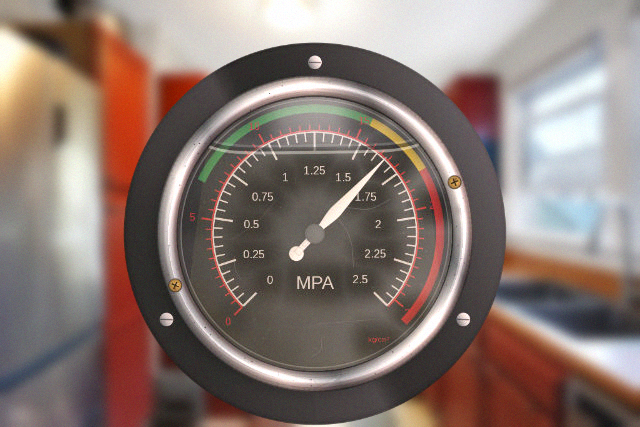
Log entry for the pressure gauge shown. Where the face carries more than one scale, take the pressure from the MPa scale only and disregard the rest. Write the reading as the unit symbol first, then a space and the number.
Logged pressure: MPa 1.65
